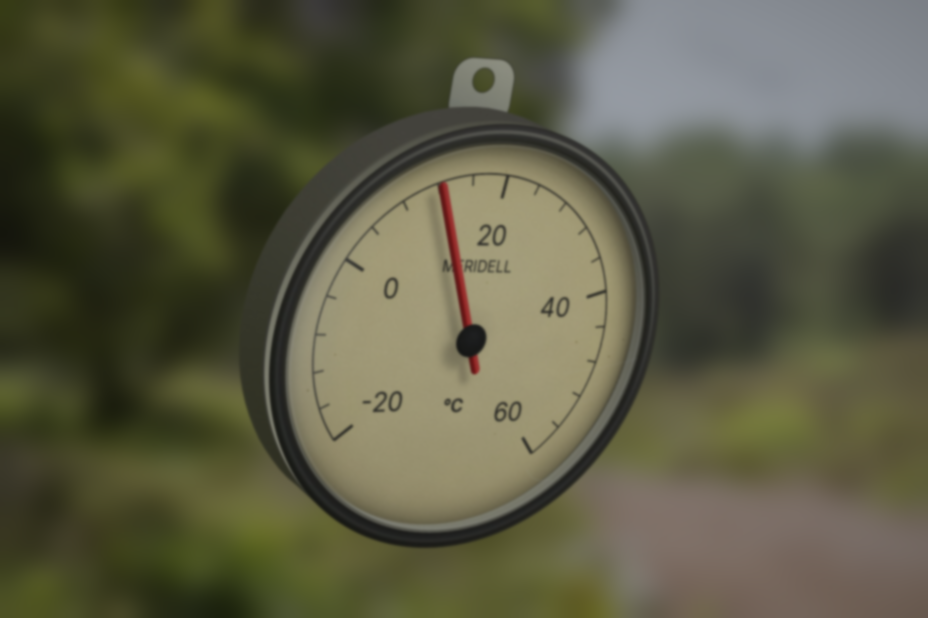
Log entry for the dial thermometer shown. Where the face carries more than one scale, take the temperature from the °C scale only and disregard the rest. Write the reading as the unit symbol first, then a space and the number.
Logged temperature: °C 12
